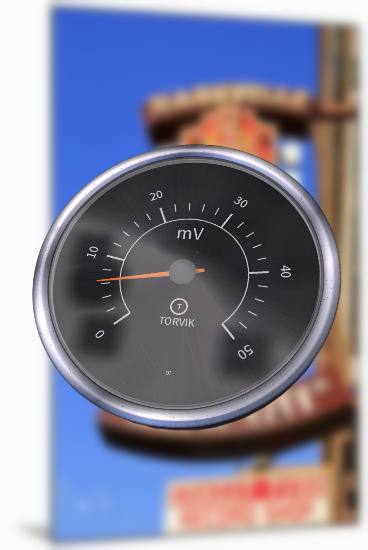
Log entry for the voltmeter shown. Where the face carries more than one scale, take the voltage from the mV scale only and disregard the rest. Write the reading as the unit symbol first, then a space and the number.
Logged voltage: mV 6
